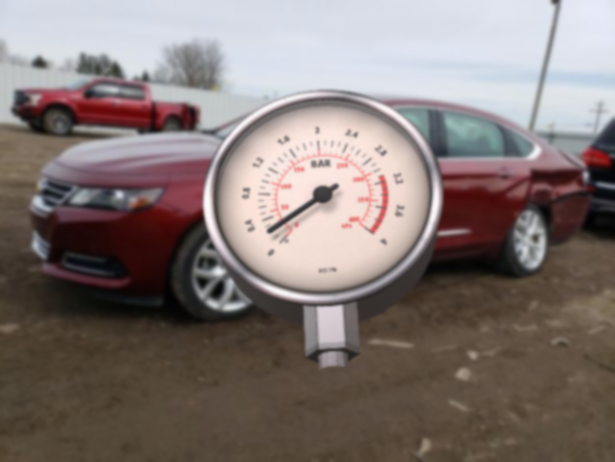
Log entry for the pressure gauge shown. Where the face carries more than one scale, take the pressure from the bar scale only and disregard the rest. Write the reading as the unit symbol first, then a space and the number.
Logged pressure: bar 0.2
